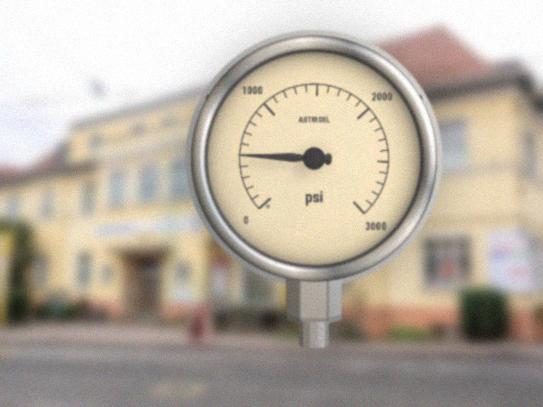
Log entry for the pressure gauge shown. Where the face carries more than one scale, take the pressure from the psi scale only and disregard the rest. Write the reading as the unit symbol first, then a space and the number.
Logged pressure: psi 500
